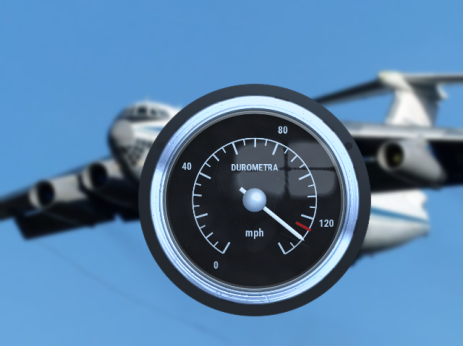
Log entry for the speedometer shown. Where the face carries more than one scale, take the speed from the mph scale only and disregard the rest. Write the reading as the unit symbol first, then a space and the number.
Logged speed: mph 130
